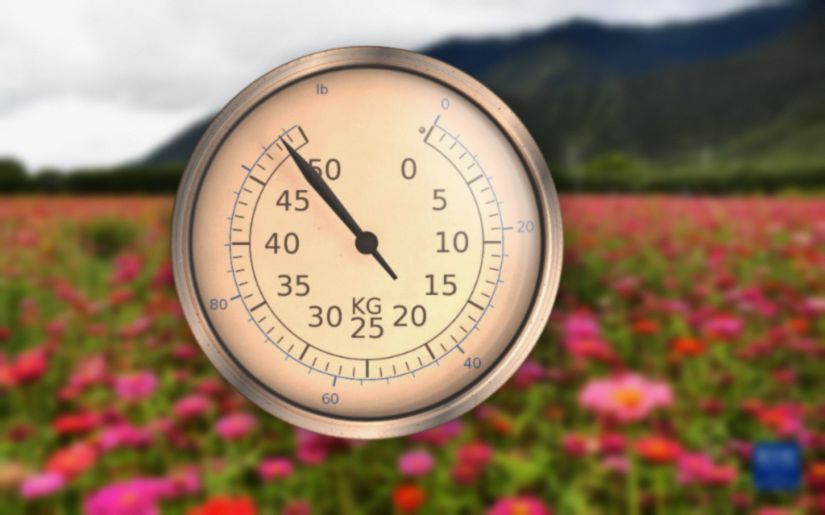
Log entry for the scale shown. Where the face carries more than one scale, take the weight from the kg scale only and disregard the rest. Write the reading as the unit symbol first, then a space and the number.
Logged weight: kg 48.5
